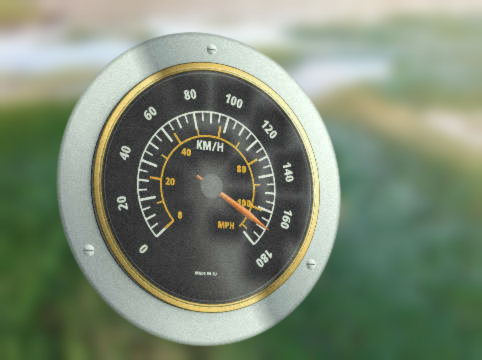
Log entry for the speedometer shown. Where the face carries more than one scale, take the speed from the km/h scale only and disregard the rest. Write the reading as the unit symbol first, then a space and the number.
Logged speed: km/h 170
